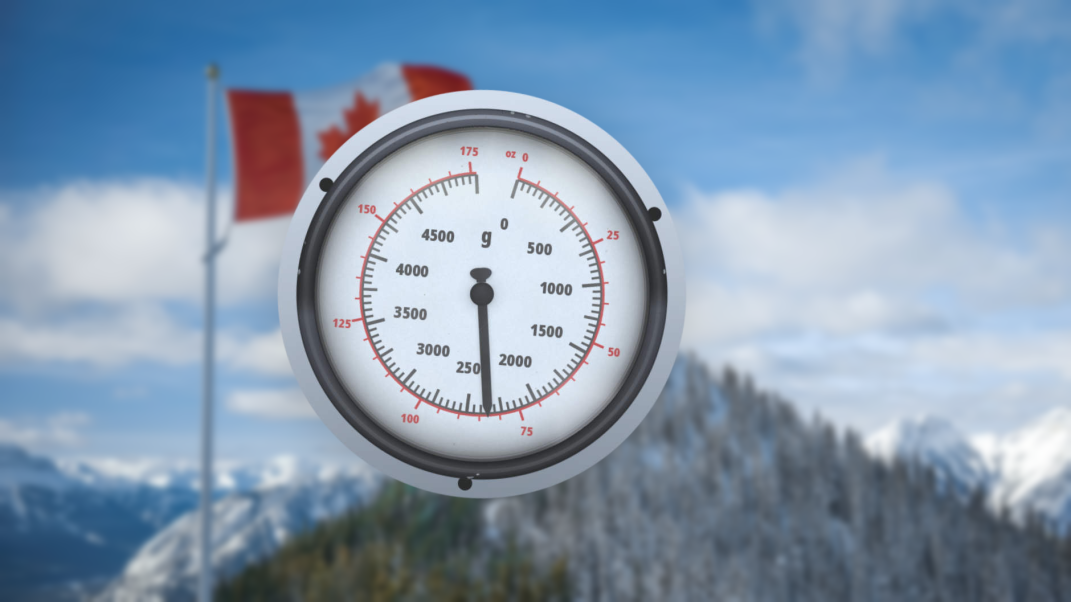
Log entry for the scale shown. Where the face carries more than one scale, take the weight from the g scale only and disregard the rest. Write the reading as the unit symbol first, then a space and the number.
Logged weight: g 2350
